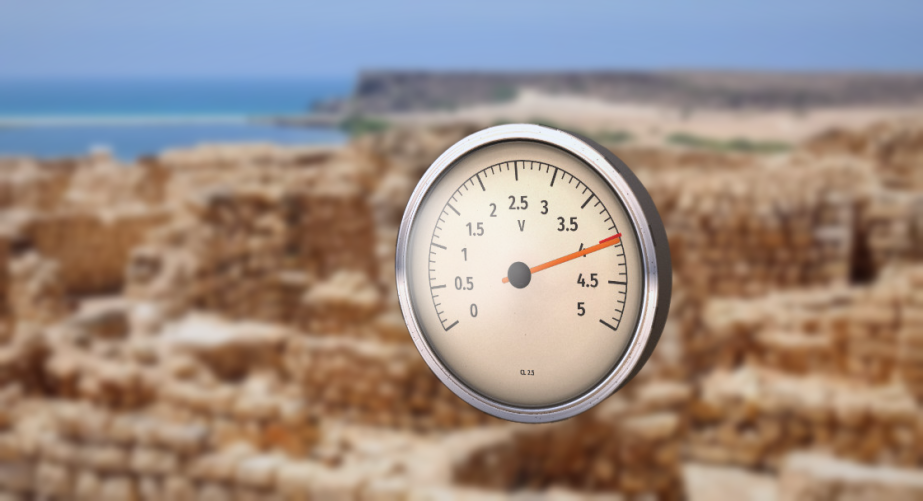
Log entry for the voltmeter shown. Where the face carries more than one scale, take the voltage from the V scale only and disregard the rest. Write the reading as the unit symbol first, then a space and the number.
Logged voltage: V 4.05
